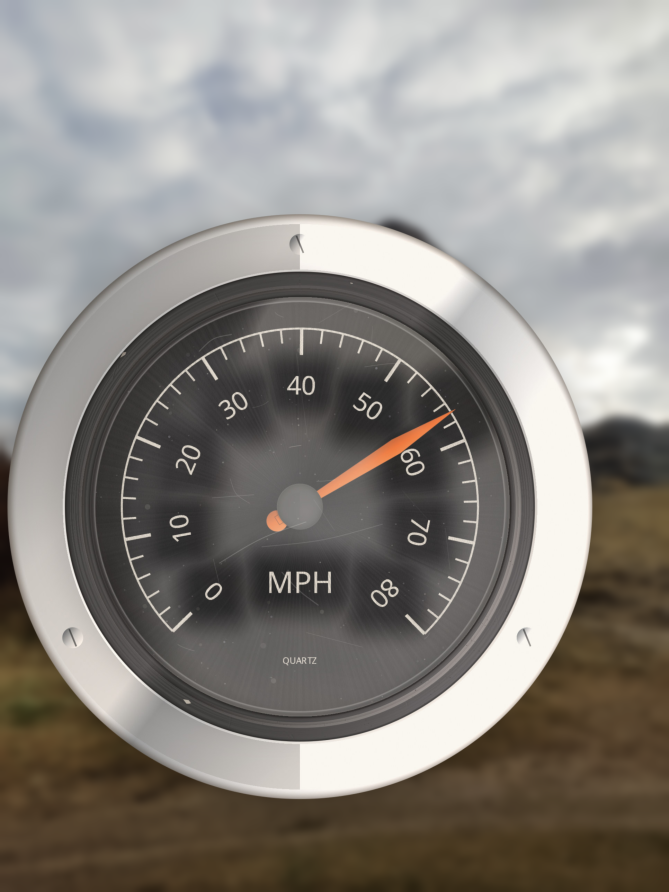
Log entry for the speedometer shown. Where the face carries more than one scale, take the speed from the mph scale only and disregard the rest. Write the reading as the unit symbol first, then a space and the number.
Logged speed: mph 57
